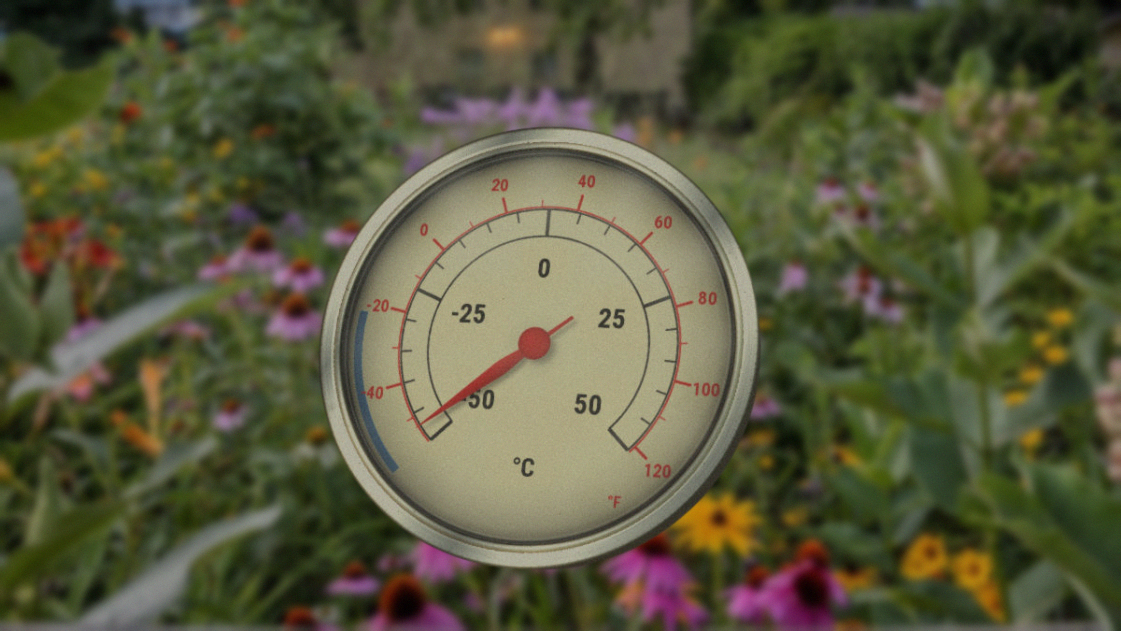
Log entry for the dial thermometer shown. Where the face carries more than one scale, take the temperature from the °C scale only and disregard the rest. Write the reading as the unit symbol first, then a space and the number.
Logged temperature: °C -47.5
